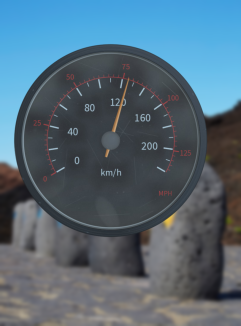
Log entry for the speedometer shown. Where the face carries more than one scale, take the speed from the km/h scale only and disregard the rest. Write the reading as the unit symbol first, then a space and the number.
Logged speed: km/h 125
